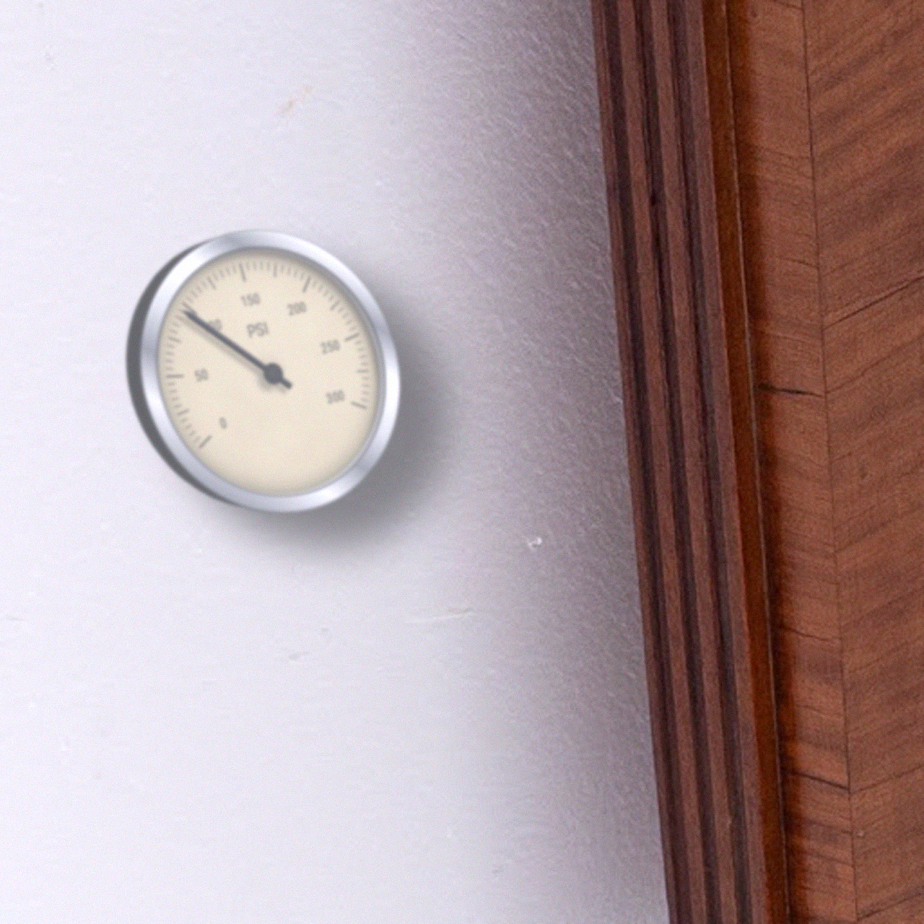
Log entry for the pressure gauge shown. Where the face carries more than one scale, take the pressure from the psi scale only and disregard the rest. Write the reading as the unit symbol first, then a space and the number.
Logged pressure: psi 95
